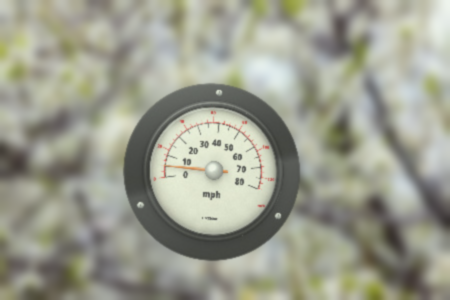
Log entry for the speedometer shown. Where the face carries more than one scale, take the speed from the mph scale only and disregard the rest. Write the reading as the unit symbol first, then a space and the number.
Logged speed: mph 5
